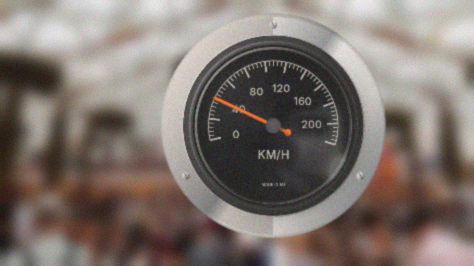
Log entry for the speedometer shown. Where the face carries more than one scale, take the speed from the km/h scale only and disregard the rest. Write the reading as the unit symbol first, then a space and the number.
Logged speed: km/h 40
